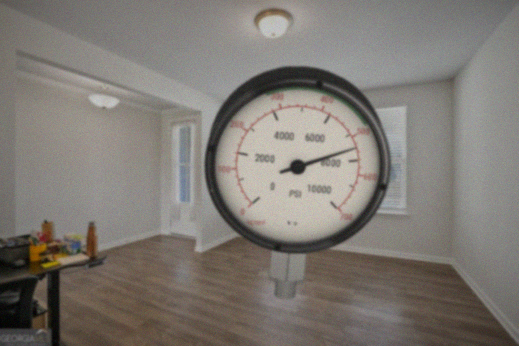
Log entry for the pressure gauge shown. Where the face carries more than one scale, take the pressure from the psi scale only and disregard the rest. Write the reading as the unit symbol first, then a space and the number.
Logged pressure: psi 7500
